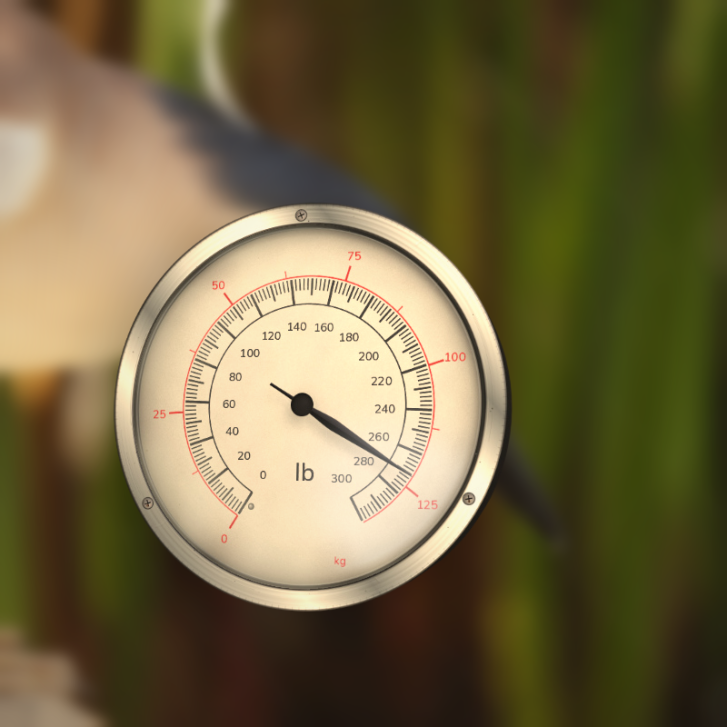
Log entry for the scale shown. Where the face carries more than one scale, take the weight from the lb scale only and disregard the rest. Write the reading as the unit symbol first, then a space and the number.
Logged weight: lb 270
